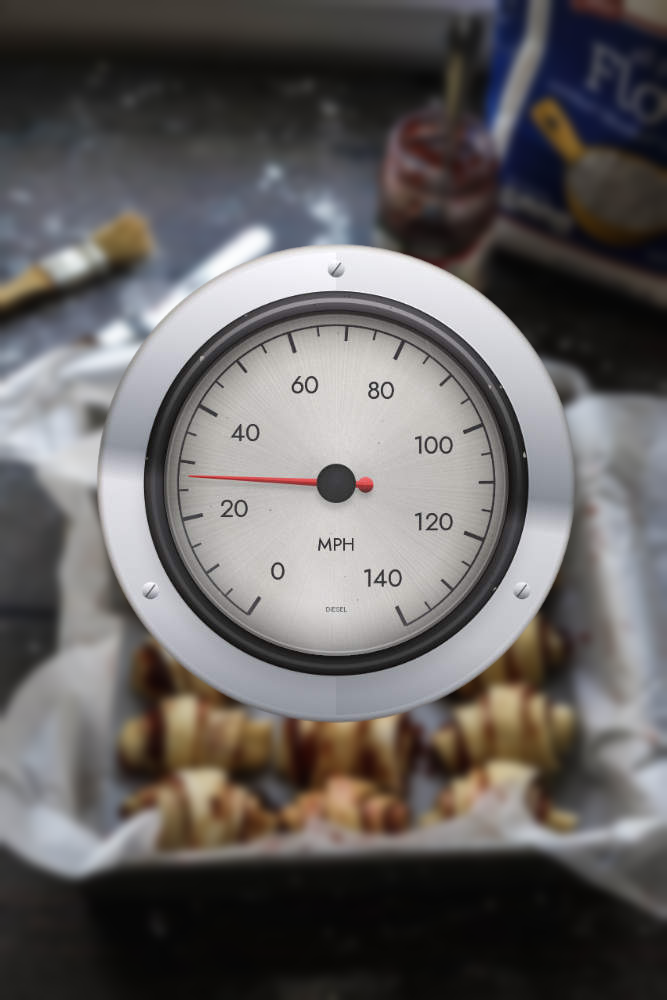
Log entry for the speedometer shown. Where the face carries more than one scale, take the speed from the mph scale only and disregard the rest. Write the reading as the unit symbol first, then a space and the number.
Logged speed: mph 27.5
